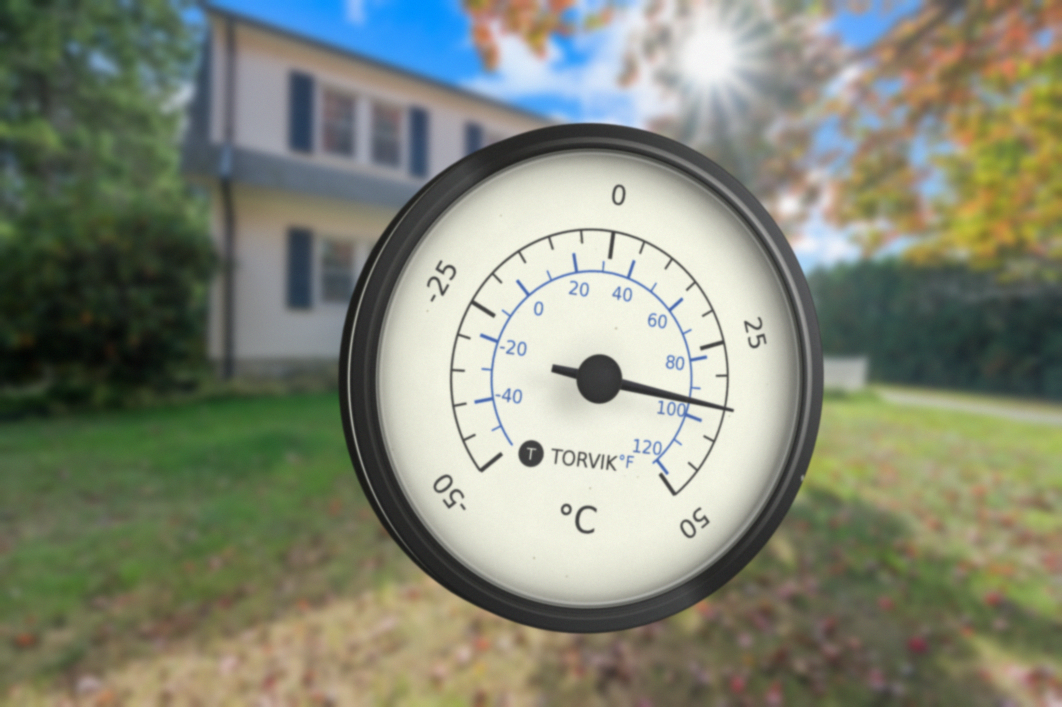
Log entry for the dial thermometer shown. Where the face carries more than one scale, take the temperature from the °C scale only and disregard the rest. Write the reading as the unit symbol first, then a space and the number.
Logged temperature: °C 35
